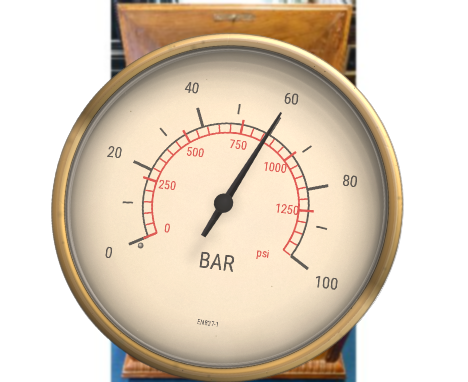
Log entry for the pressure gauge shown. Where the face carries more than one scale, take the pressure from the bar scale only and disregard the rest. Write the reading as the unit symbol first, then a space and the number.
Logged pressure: bar 60
